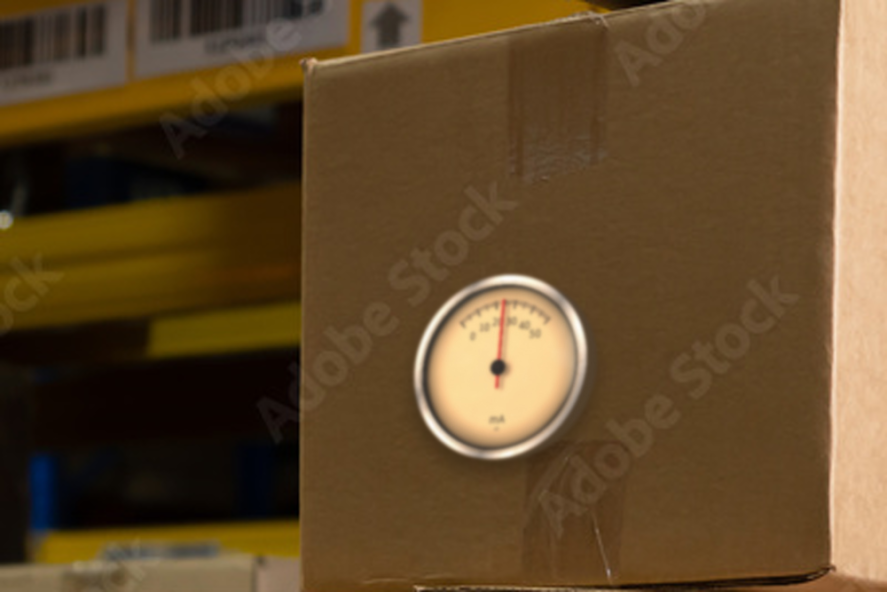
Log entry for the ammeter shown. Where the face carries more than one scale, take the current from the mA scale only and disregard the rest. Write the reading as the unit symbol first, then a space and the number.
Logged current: mA 25
